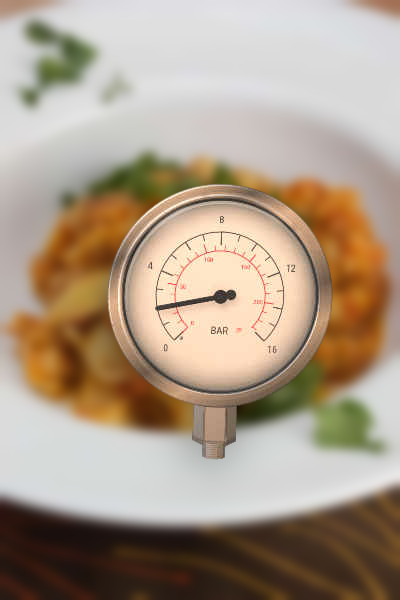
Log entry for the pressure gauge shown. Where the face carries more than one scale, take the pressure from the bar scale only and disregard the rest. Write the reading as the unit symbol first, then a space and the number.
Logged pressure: bar 2
